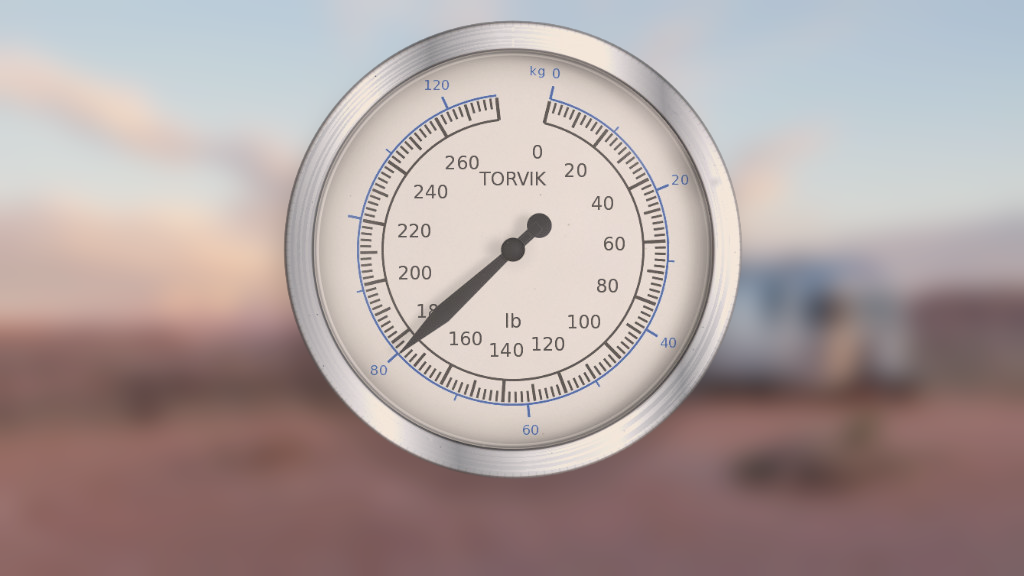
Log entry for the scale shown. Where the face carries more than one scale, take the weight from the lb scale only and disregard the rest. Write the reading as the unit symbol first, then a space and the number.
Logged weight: lb 176
